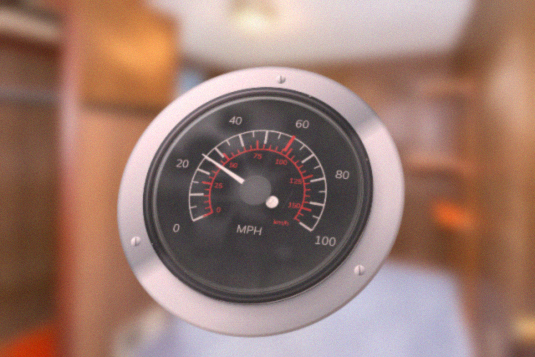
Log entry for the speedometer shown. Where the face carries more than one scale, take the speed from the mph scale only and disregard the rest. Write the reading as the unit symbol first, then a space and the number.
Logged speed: mph 25
